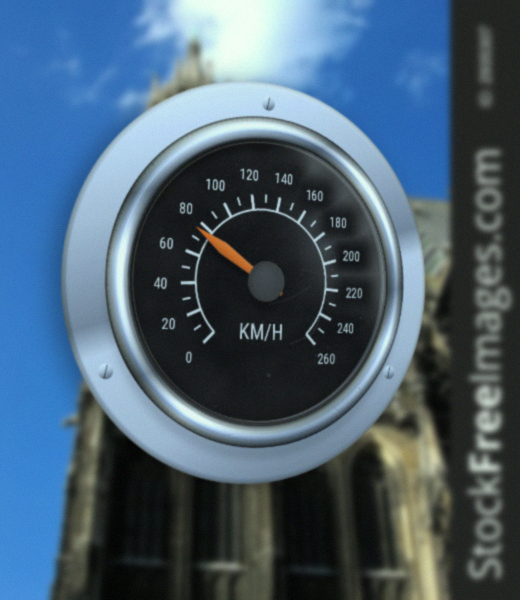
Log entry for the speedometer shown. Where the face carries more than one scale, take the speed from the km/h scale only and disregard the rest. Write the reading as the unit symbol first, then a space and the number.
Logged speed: km/h 75
